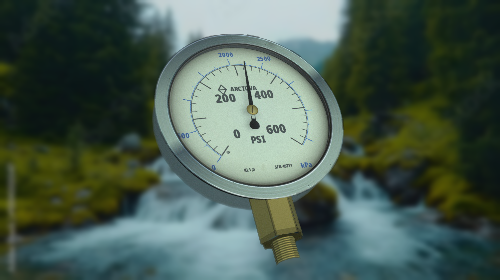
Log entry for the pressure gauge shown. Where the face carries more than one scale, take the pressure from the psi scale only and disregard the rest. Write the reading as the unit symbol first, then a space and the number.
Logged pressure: psi 320
